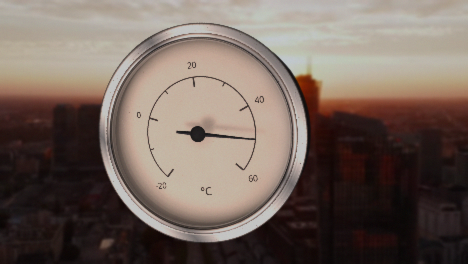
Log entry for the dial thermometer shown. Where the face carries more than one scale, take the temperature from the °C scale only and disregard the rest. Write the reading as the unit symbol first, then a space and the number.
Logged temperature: °C 50
